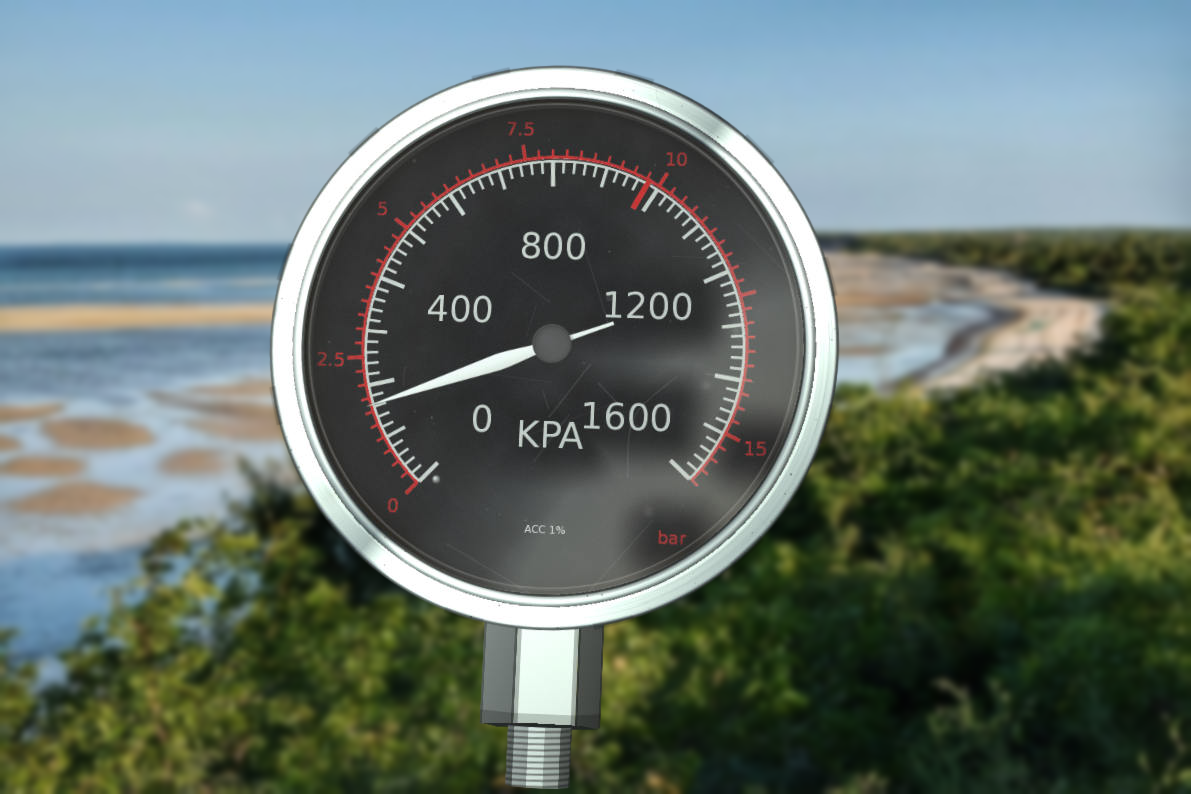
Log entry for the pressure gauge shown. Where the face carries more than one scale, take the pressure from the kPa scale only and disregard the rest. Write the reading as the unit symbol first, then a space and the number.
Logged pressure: kPa 160
